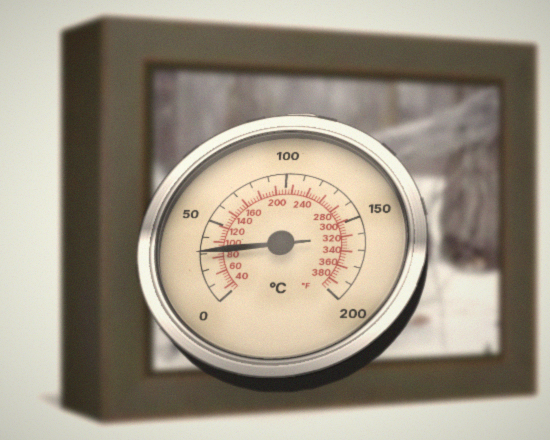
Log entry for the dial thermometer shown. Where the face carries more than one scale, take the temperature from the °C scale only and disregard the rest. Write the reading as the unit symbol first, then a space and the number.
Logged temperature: °C 30
